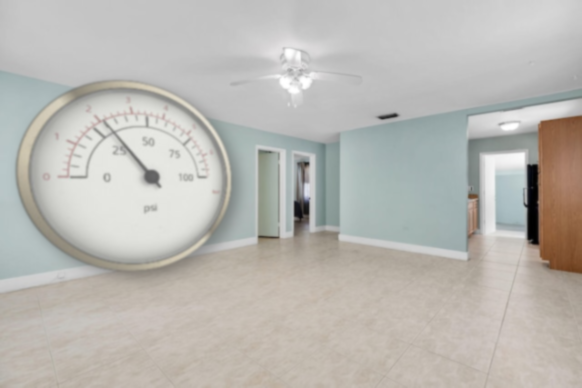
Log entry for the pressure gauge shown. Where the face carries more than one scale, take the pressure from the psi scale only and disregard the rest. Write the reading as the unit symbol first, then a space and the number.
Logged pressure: psi 30
